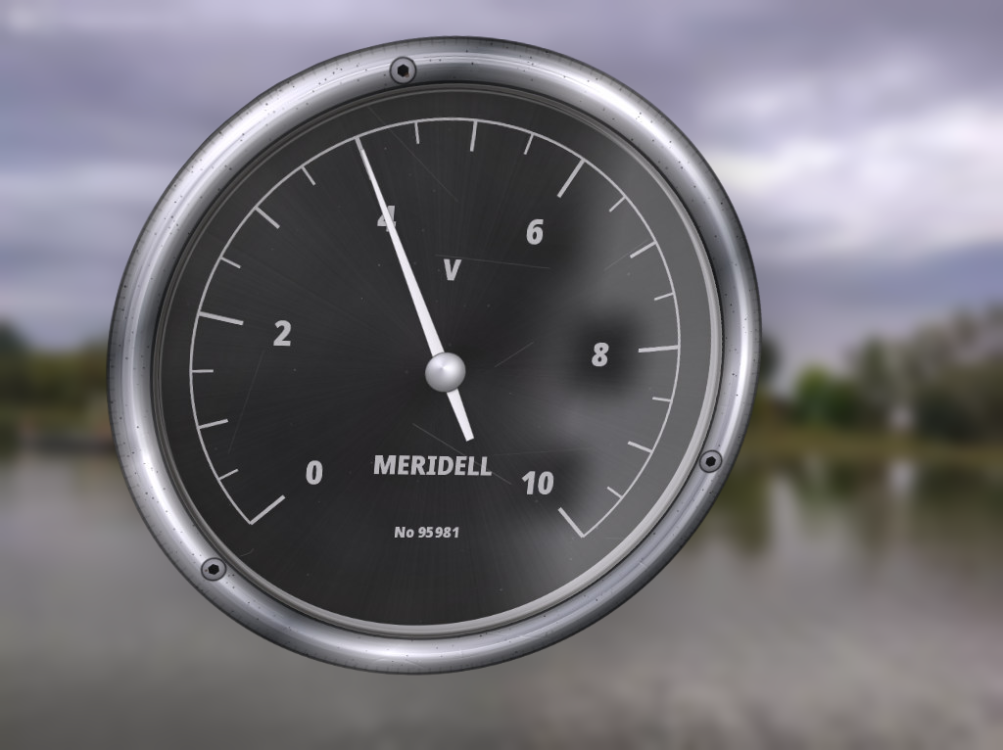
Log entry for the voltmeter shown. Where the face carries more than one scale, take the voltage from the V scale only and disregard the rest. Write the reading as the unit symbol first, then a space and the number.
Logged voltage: V 4
